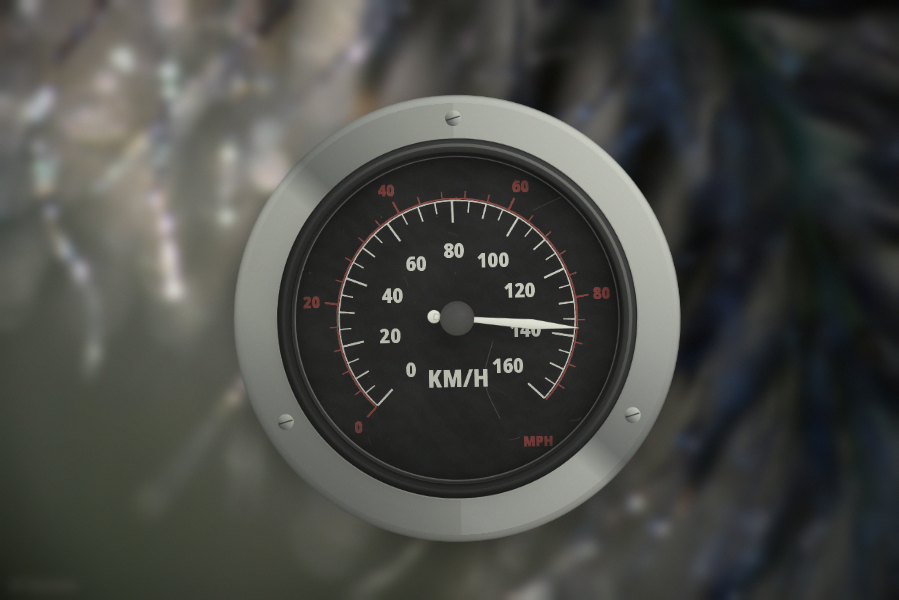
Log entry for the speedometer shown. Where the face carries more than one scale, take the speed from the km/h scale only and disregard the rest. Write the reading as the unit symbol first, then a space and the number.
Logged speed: km/h 137.5
